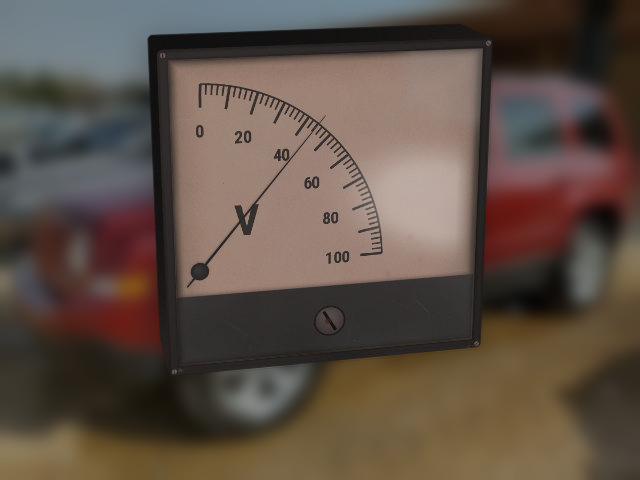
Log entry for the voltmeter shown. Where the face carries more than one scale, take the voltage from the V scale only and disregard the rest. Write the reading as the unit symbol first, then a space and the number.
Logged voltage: V 44
